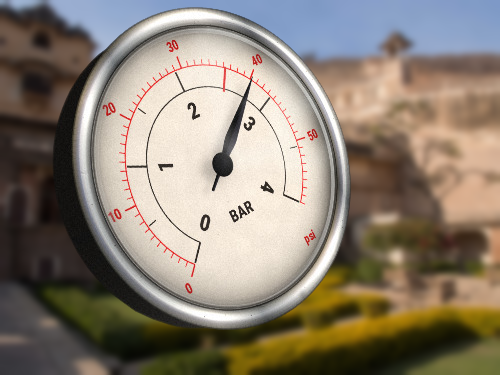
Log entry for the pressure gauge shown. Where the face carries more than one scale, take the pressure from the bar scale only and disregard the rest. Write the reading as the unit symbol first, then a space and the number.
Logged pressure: bar 2.75
